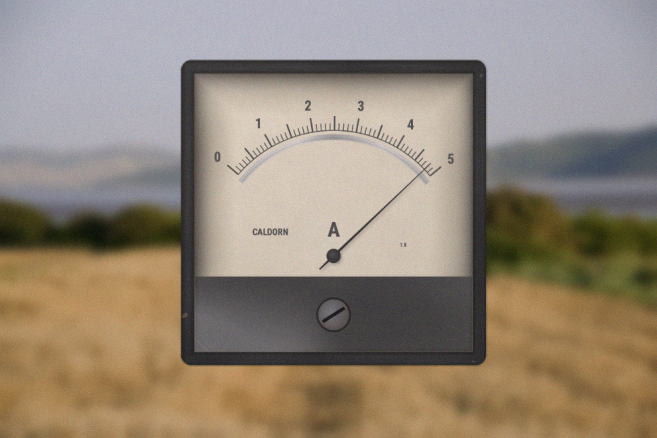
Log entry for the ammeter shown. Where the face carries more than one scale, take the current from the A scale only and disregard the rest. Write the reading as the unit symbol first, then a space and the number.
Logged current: A 4.8
